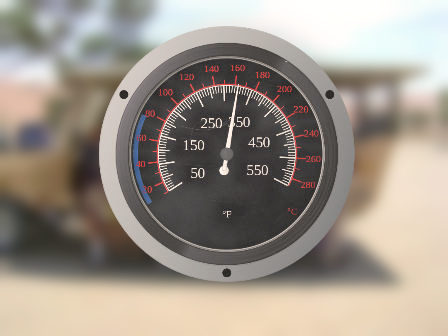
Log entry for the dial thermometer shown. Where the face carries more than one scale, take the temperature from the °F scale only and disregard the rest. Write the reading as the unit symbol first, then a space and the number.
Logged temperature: °F 325
